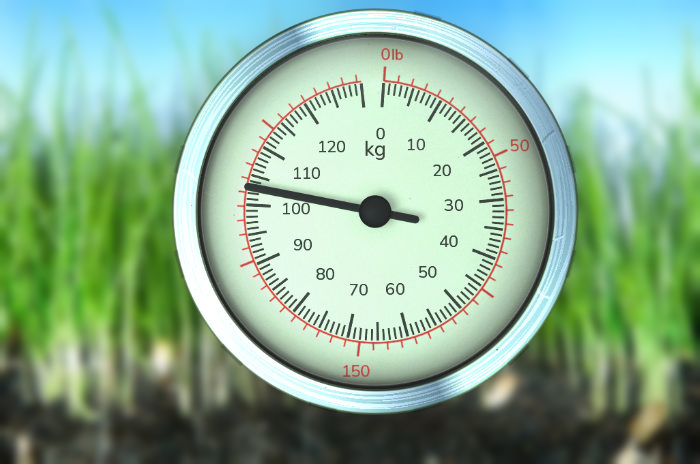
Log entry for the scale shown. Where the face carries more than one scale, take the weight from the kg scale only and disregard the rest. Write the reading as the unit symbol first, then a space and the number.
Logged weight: kg 103
